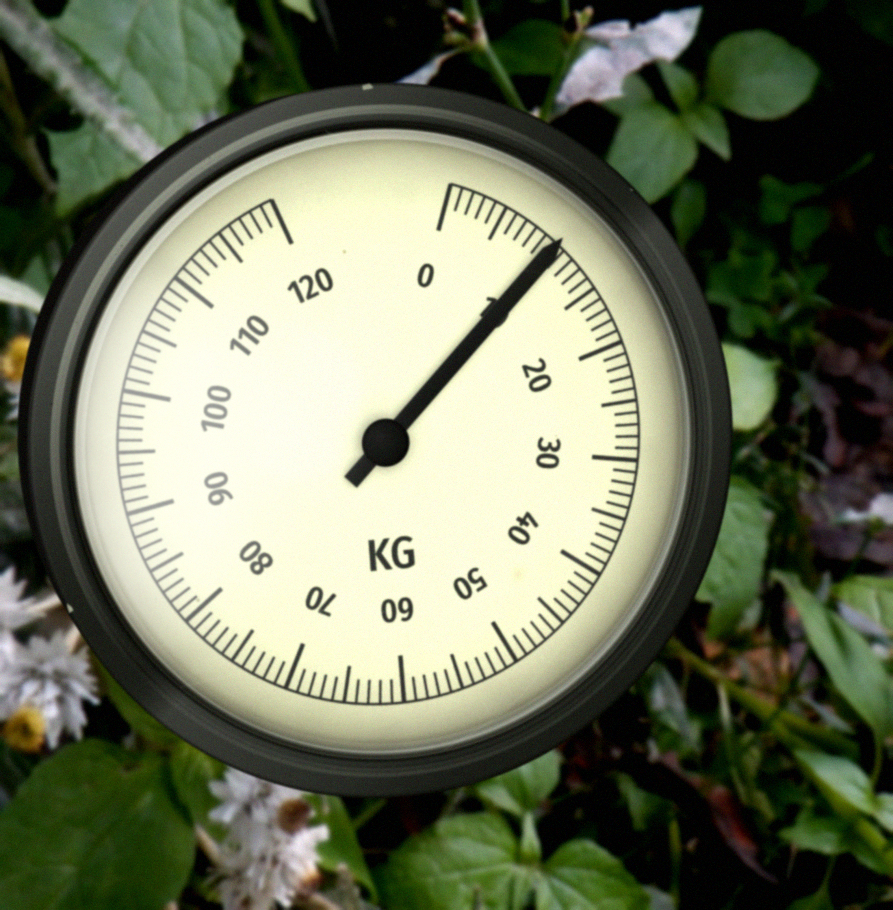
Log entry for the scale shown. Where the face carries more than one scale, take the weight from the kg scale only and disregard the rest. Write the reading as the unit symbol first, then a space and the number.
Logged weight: kg 10
